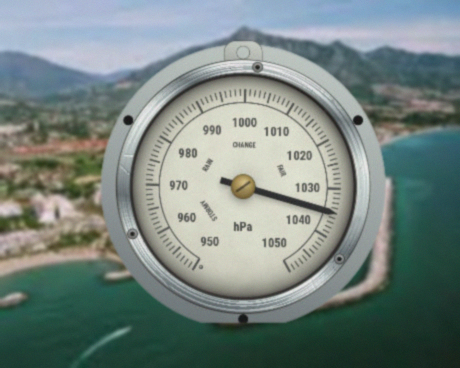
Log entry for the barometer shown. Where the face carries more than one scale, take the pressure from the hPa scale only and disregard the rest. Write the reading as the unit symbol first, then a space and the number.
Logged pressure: hPa 1035
